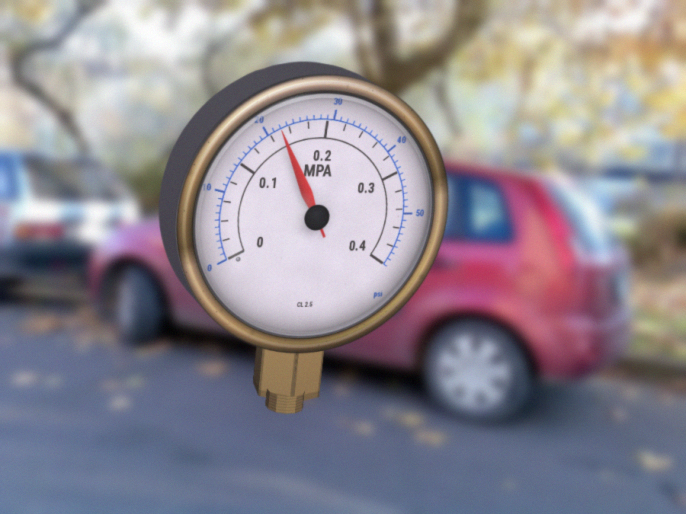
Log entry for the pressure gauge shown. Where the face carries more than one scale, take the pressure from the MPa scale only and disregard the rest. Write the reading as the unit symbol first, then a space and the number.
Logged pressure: MPa 0.15
